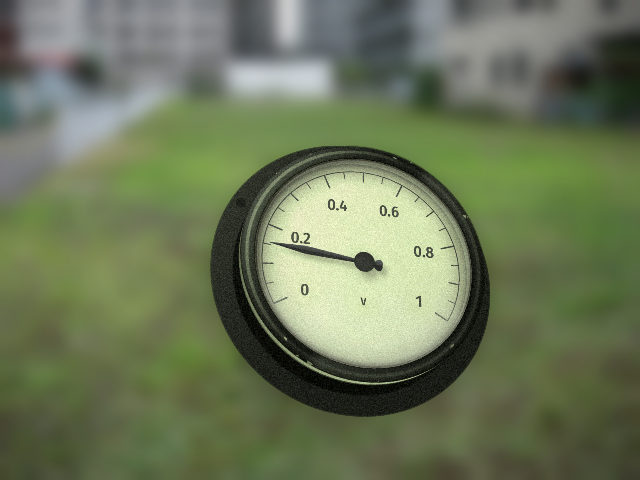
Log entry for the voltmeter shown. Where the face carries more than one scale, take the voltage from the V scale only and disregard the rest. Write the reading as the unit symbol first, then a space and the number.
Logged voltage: V 0.15
